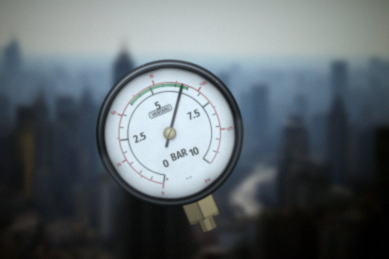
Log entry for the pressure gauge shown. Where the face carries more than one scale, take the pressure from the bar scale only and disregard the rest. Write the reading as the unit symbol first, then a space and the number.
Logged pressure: bar 6.25
